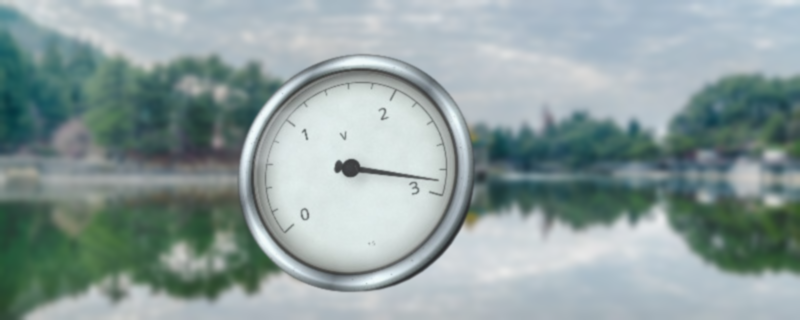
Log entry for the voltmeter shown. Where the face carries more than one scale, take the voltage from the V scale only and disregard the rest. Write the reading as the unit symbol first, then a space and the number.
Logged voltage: V 2.9
